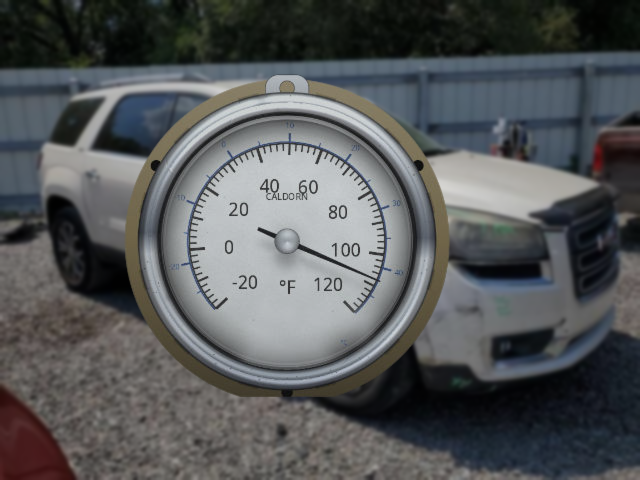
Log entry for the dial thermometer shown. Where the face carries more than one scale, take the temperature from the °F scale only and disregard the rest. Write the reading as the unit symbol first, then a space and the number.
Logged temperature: °F 108
